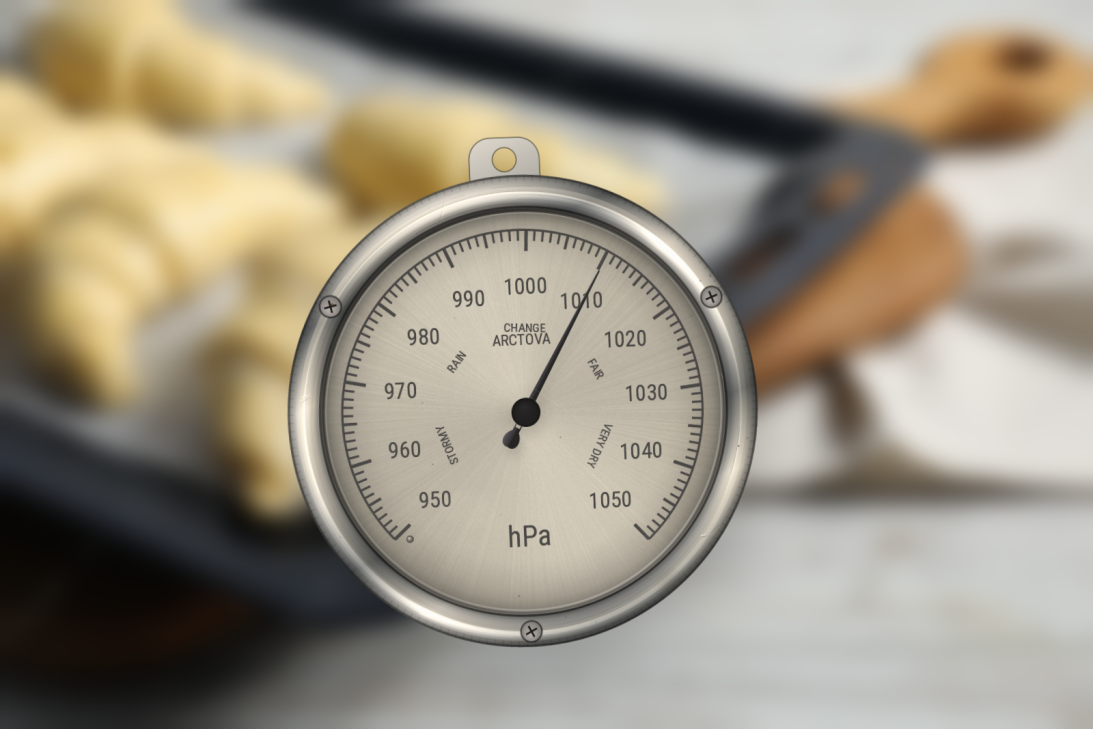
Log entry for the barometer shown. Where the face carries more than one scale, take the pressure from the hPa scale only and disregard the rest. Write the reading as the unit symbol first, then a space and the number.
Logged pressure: hPa 1010
